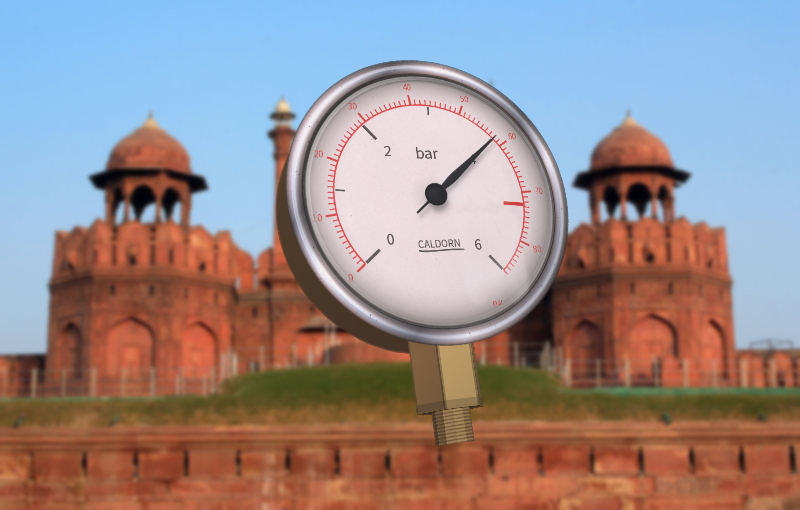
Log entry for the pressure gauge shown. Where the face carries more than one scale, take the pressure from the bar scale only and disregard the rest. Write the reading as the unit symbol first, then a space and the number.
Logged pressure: bar 4
